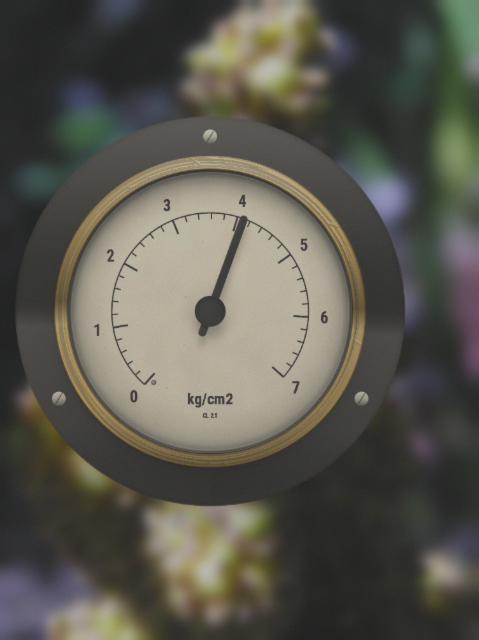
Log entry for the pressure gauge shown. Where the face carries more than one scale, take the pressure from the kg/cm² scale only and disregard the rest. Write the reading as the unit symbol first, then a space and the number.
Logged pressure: kg/cm² 4.1
